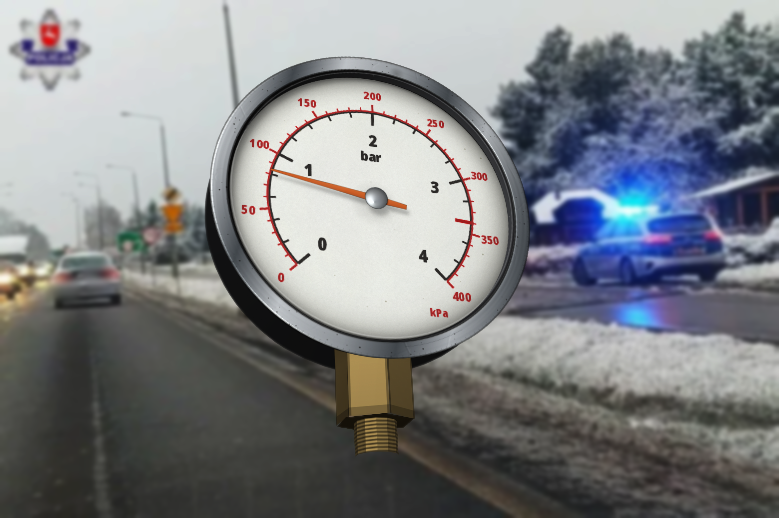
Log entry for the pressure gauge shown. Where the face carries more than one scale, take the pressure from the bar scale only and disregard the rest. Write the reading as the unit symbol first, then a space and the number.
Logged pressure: bar 0.8
